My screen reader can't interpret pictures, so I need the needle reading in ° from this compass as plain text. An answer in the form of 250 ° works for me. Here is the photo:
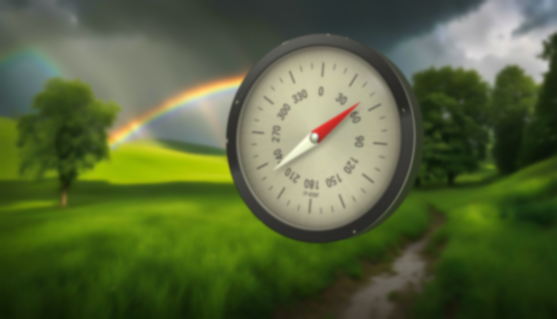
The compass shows 50 °
